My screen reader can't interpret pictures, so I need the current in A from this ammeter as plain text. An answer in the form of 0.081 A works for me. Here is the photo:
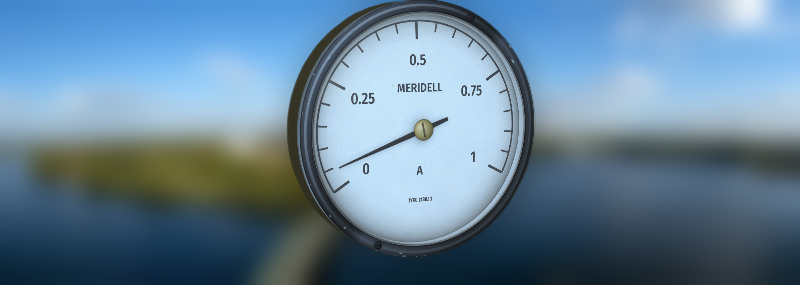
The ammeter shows 0.05 A
